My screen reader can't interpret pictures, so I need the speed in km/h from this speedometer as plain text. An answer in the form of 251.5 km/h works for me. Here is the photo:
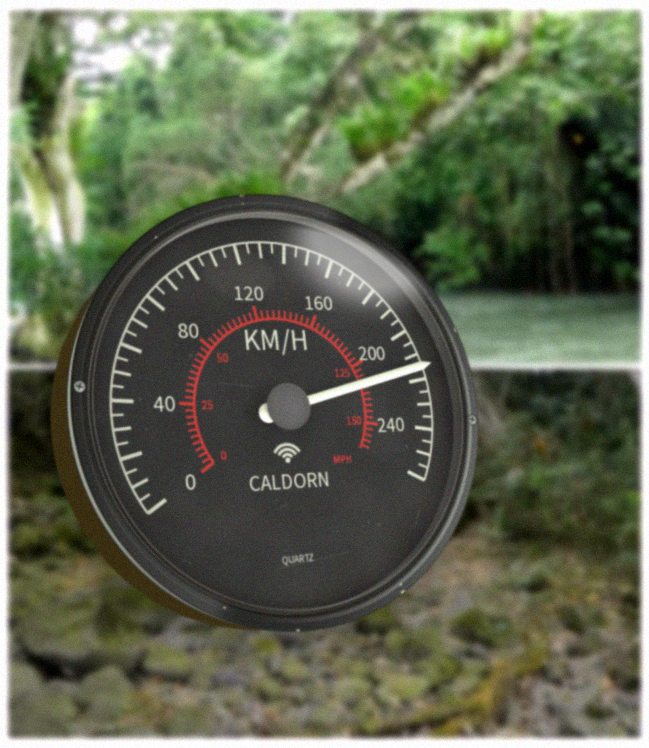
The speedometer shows 215 km/h
